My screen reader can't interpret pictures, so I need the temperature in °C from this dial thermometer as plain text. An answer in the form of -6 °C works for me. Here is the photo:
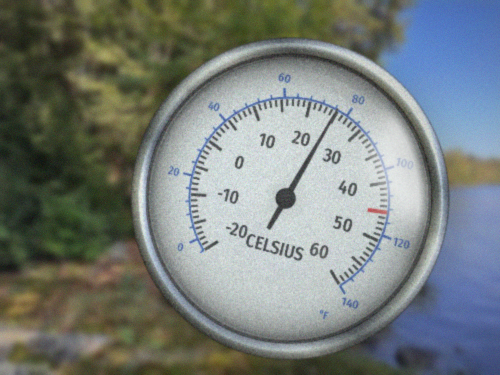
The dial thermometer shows 25 °C
